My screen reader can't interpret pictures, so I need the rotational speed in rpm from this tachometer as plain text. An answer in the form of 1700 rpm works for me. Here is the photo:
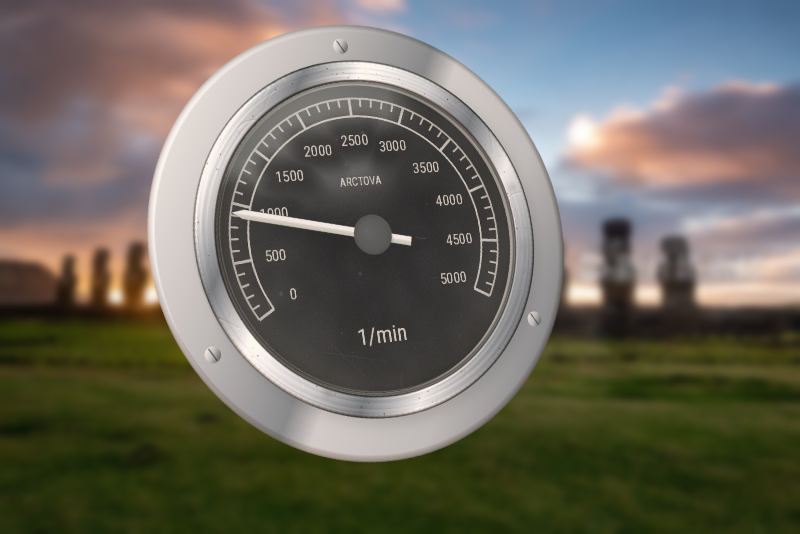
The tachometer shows 900 rpm
